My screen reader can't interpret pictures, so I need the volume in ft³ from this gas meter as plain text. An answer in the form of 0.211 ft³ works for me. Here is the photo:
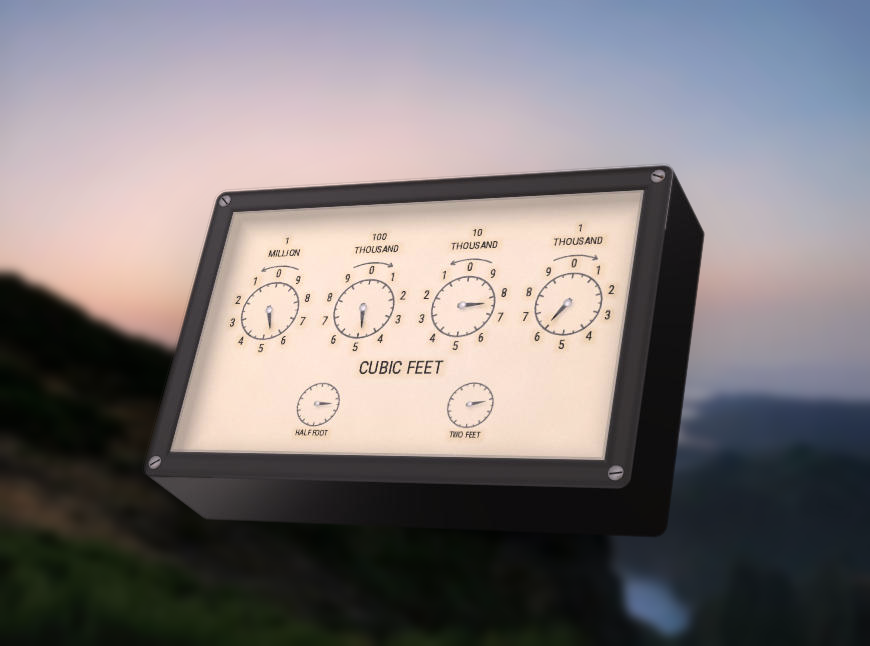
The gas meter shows 547600 ft³
